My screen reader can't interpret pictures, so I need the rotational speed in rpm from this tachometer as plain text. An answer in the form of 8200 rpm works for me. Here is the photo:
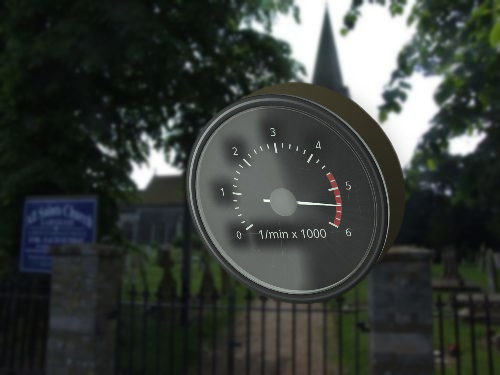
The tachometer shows 5400 rpm
